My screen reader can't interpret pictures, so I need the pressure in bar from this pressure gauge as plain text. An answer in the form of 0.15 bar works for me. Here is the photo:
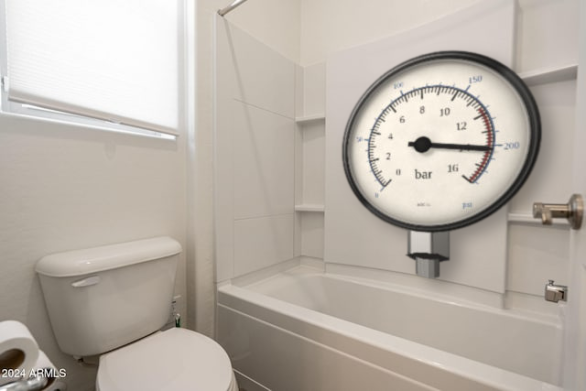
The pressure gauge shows 14 bar
